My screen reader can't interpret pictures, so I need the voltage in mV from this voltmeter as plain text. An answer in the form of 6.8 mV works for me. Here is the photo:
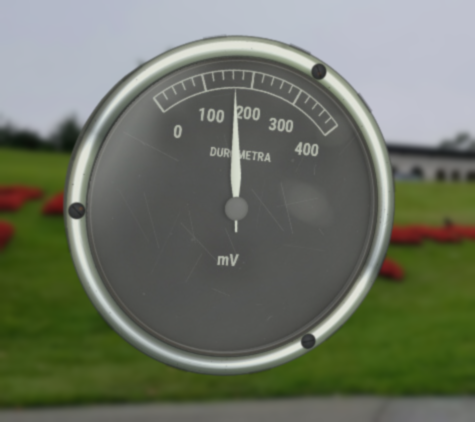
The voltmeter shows 160 mV
